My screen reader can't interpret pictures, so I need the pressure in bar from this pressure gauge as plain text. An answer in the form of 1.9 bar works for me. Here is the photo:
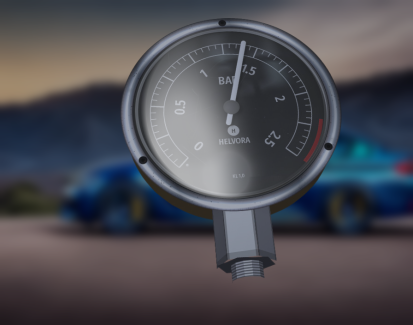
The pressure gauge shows 1.4 bar
